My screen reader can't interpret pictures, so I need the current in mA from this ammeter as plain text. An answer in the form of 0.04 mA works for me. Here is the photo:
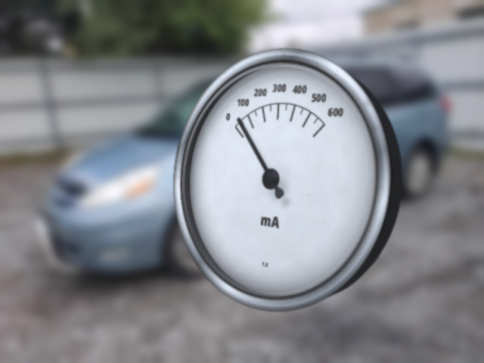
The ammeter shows 50 mA
